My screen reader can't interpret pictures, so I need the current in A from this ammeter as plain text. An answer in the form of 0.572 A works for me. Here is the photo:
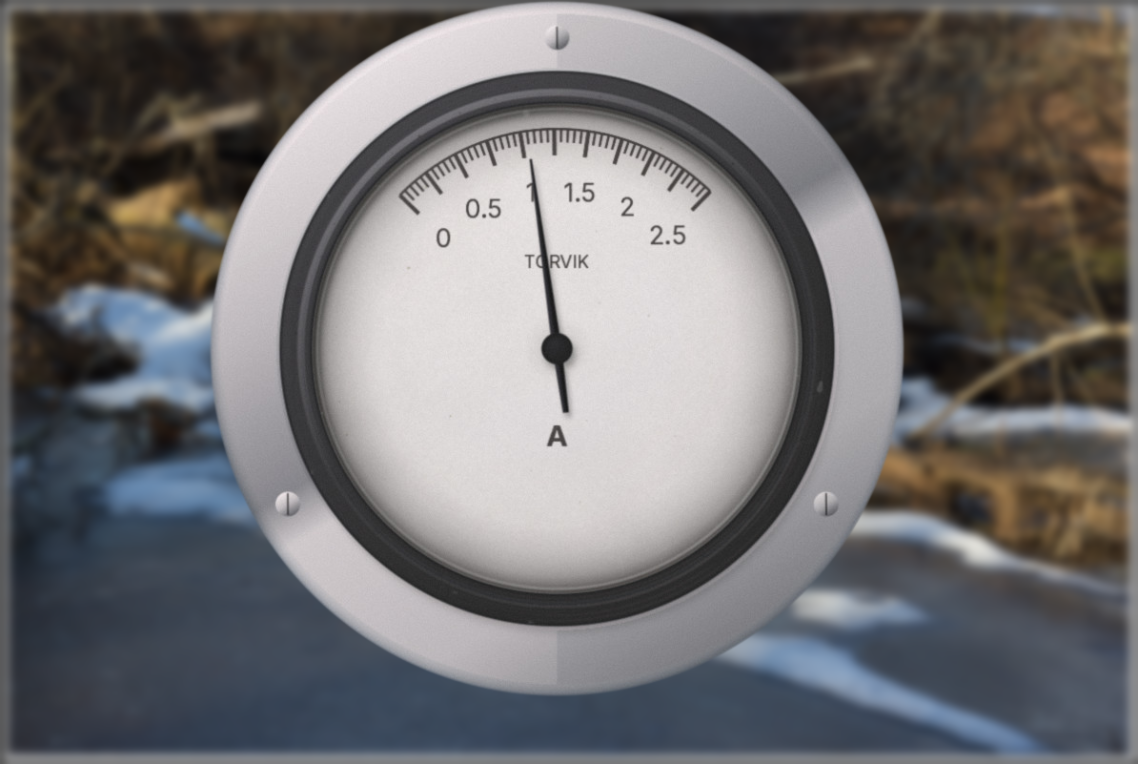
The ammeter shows 1.05 A
